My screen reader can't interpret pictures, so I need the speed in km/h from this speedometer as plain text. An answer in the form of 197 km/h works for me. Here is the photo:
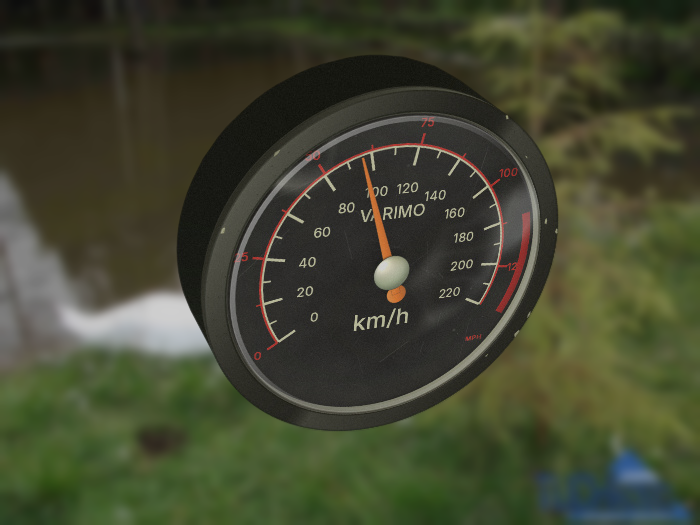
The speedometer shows 95 km/h
